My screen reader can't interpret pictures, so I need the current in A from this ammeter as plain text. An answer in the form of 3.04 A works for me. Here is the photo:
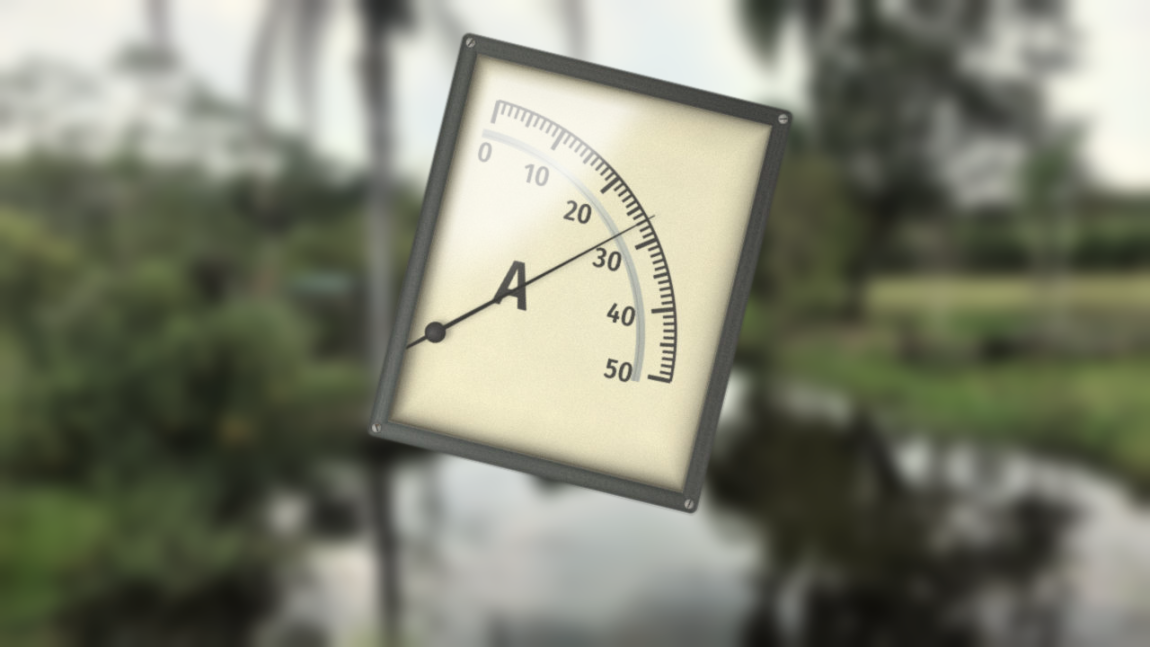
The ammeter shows 27 A
